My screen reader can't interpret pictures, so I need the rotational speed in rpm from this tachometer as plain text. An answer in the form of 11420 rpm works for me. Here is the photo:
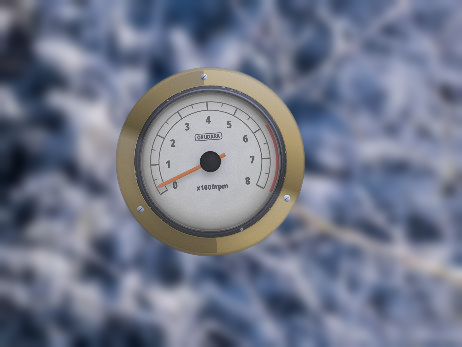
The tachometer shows 250 rpm
